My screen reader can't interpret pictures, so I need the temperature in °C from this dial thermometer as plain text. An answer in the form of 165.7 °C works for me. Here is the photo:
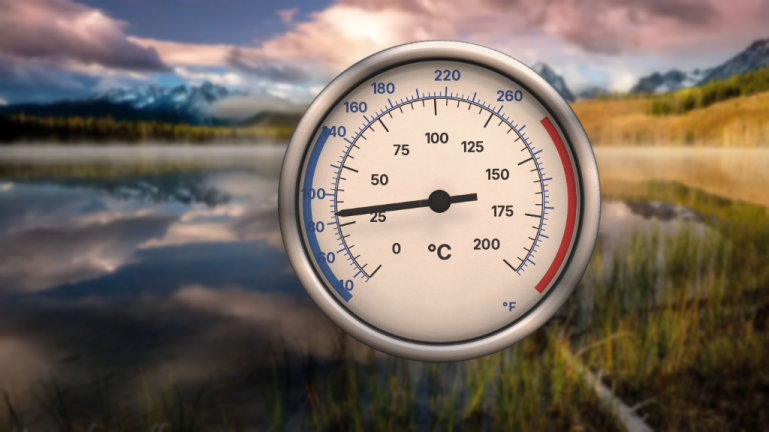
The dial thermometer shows 30 °C
